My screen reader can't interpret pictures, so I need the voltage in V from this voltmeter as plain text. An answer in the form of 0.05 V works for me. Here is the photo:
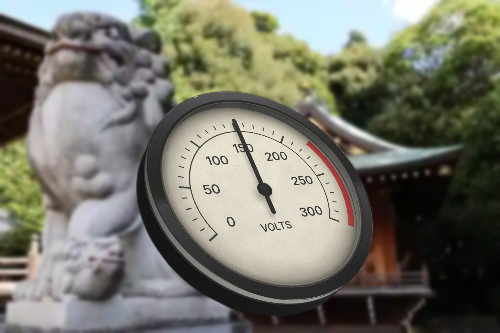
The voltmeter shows 150 V
